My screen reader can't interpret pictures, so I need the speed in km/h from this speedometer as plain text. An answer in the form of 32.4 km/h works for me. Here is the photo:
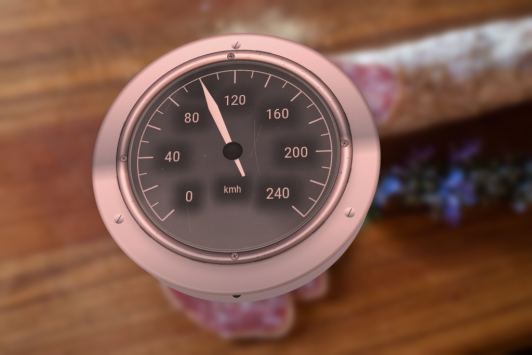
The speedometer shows 100 km/h
